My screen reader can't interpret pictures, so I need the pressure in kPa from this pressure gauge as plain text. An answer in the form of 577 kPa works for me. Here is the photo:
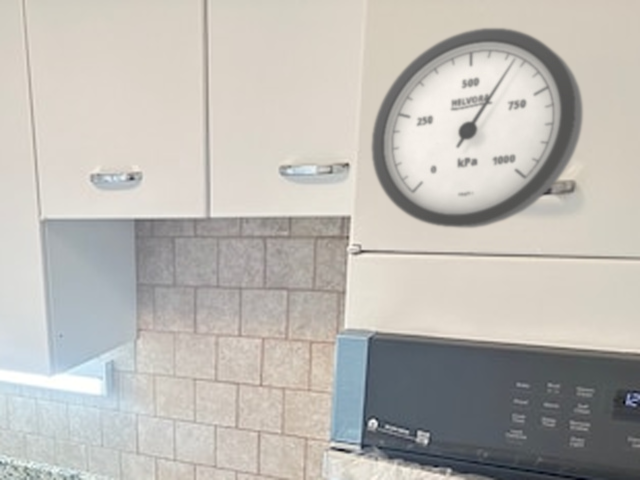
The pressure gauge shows 625 kPa
